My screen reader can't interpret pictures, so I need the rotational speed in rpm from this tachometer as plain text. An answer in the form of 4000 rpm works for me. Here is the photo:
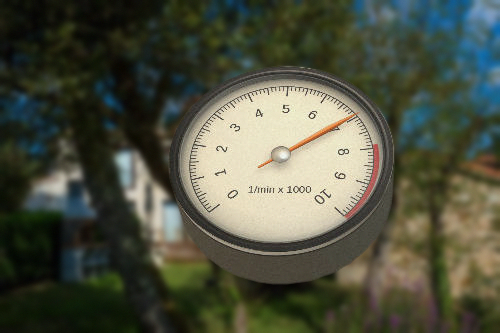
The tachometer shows 7000 rpm
